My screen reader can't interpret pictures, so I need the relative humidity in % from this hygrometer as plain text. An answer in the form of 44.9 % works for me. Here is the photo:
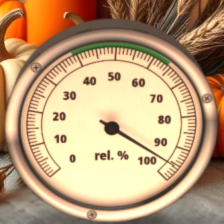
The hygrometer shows 95 %
